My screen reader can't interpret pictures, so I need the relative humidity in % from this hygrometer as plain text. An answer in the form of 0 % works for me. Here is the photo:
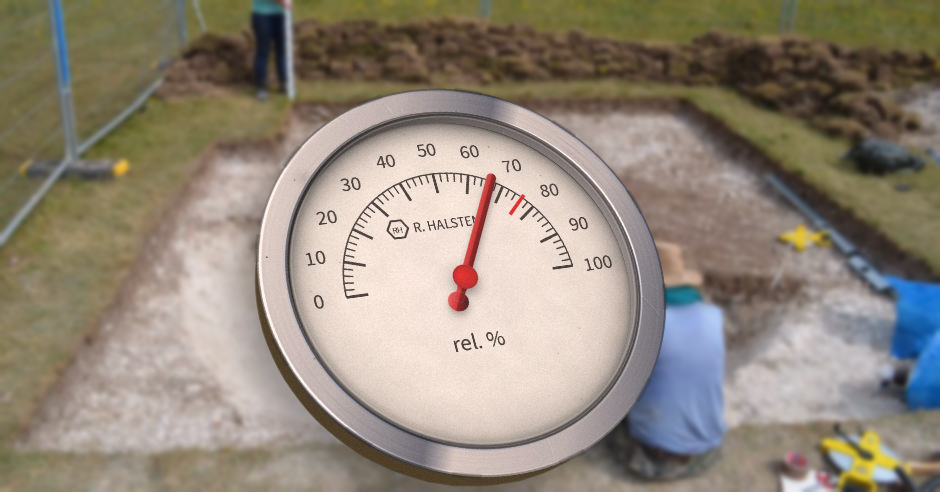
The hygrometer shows 66 %
